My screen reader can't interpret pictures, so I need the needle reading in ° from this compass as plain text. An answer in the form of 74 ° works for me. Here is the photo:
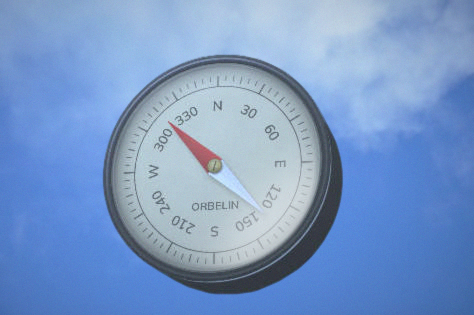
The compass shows 315 °
